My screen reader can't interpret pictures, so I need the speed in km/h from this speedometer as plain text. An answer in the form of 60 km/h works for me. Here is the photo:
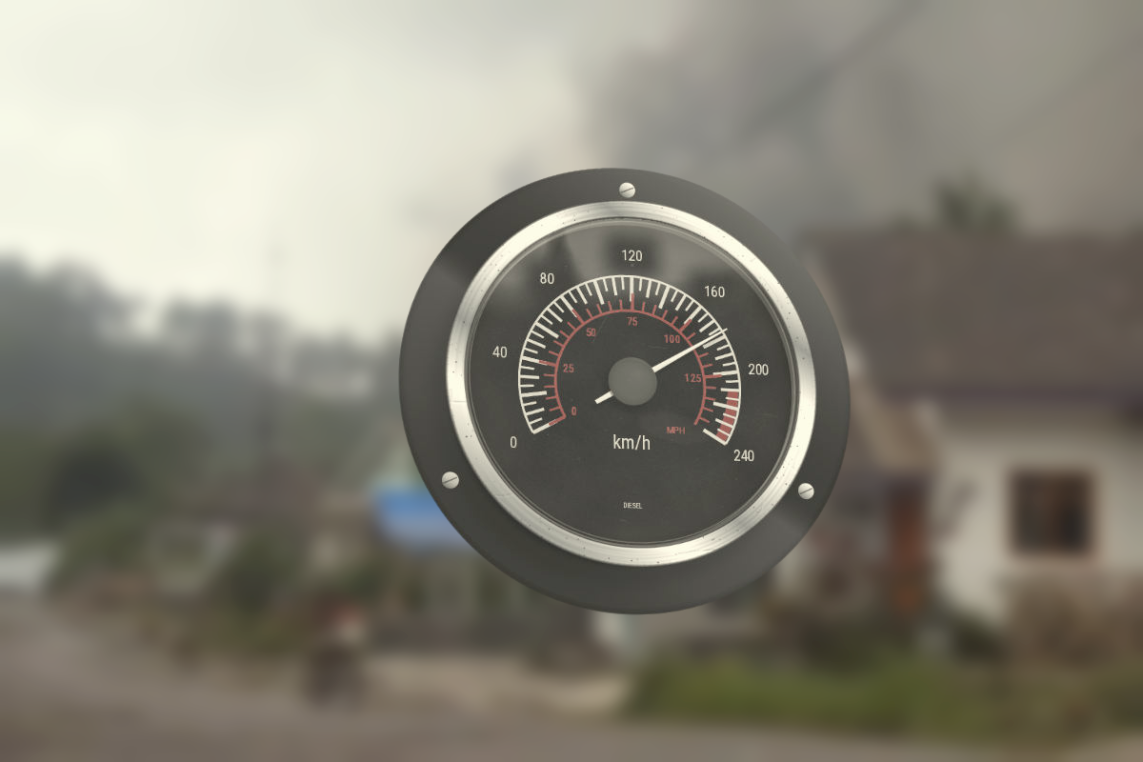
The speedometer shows 177.5 km/h
